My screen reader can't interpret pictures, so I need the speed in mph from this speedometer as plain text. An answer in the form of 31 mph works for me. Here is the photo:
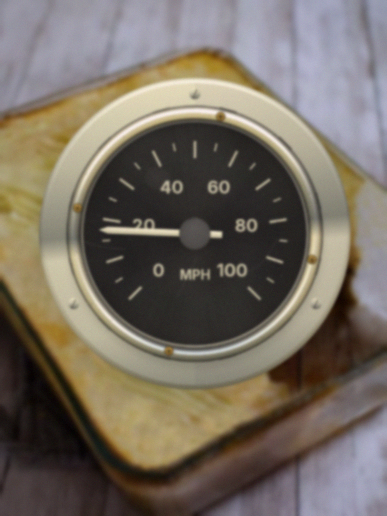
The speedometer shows 17.5 mph
